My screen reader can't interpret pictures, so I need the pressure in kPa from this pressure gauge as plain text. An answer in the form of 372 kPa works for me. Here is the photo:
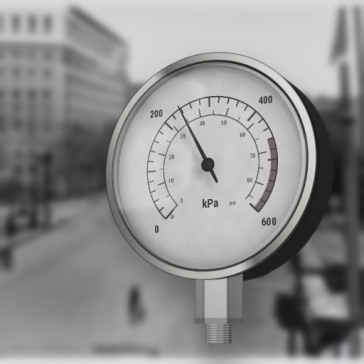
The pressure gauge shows 240 kPa
